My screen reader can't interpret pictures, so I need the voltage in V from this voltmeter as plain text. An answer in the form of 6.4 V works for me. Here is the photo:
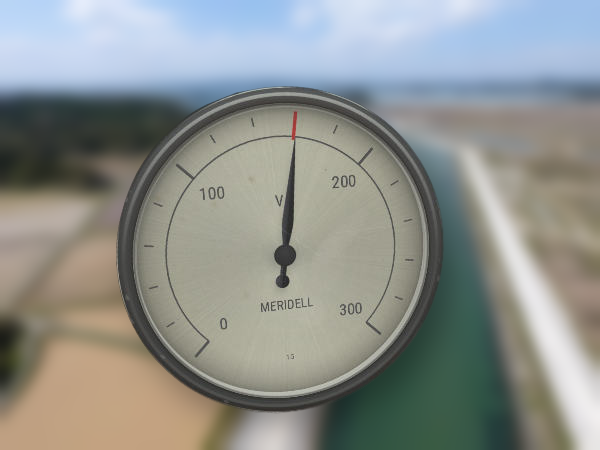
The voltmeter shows 160 V
